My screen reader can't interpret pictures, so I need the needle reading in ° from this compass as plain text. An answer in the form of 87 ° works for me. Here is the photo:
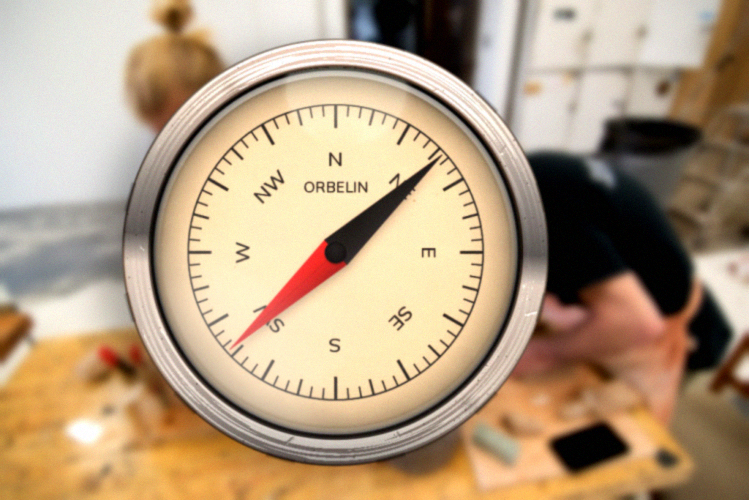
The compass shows 227.5 °
